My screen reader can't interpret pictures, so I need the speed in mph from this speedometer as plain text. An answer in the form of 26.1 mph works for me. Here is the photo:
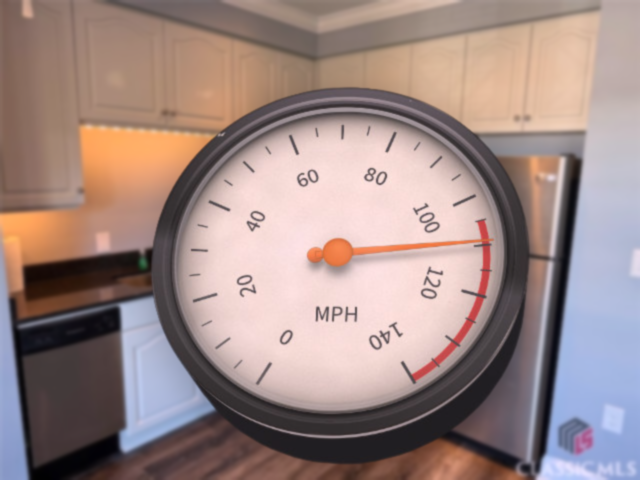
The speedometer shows 110 mph
